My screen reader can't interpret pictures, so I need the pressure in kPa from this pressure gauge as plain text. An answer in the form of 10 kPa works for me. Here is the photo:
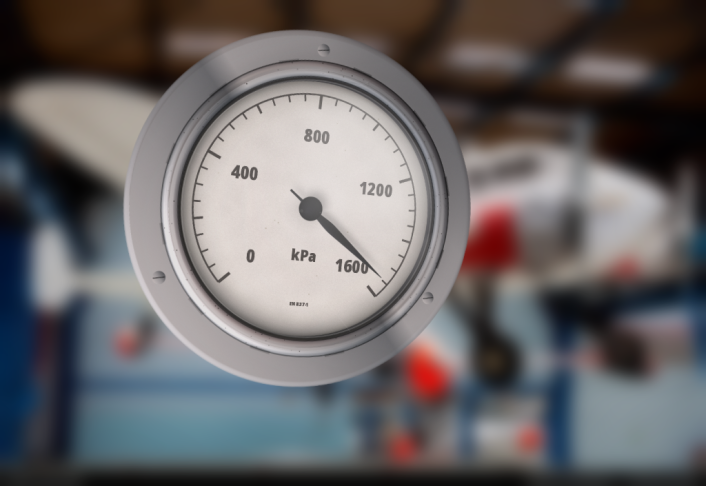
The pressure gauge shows 1550 kPa
